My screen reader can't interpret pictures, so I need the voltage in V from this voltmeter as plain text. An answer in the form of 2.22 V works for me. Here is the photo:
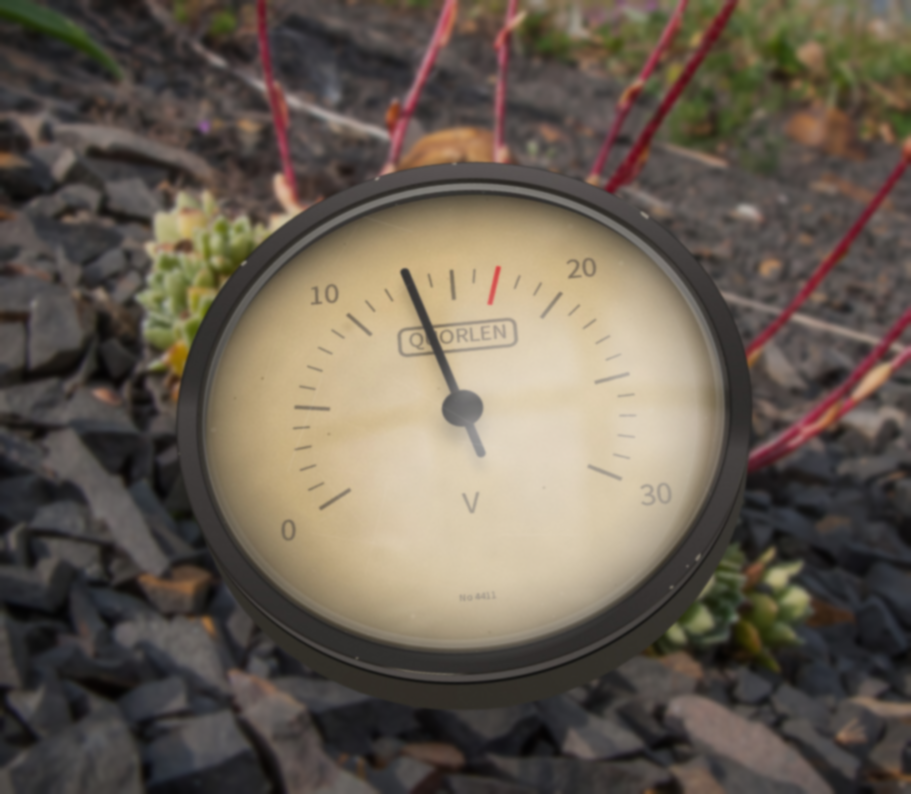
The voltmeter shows 13 V
